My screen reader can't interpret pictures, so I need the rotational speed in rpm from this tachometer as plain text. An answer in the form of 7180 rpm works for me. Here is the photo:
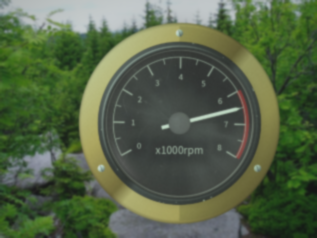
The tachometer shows 6500 rpm
